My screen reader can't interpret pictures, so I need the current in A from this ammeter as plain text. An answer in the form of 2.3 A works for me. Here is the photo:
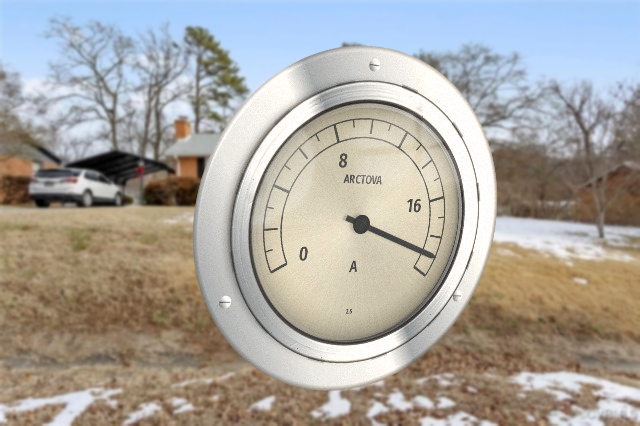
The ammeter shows 19 A
